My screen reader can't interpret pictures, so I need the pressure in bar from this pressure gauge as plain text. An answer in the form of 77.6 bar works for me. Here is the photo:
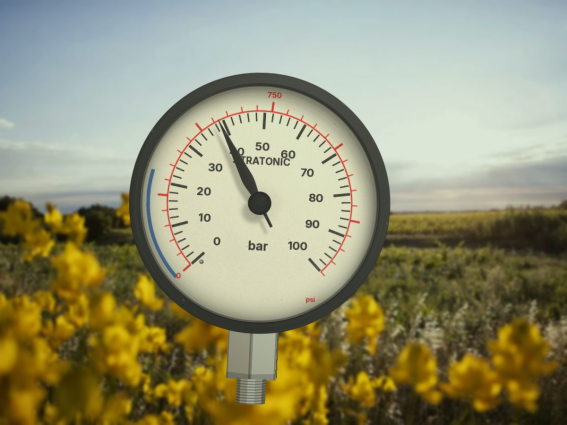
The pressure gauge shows 39 bar
